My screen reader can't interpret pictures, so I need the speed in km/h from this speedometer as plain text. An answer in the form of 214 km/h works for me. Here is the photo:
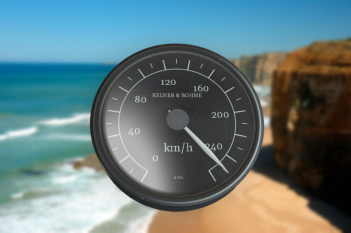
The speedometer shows 250 km/h
